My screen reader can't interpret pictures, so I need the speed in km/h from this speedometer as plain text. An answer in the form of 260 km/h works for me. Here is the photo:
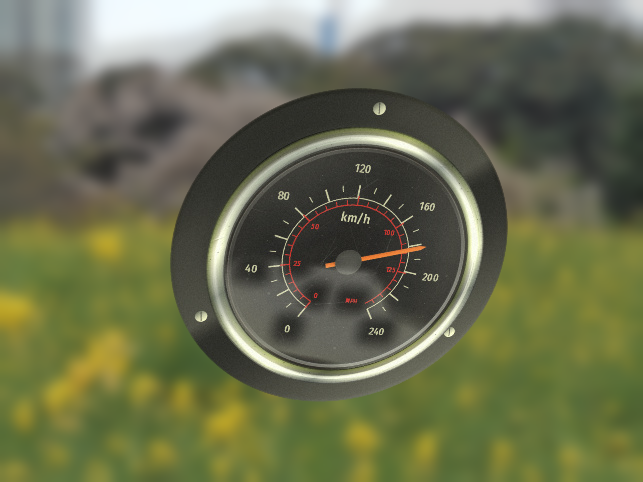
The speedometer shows 180 km/h
